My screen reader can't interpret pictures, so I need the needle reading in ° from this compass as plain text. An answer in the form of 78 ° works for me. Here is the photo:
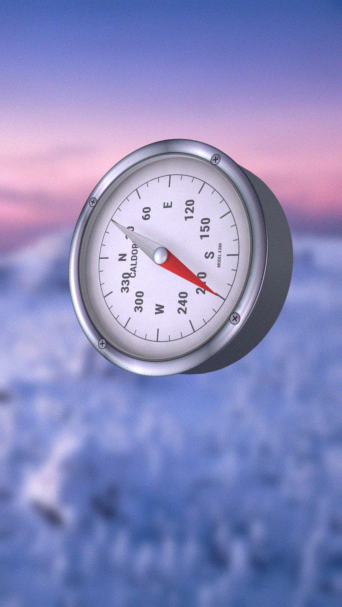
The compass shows 210 °
